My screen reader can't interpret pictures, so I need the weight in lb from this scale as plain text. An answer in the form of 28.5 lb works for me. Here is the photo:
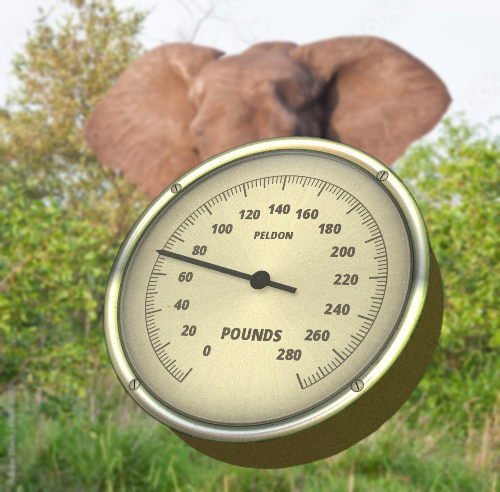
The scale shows 70 lb
